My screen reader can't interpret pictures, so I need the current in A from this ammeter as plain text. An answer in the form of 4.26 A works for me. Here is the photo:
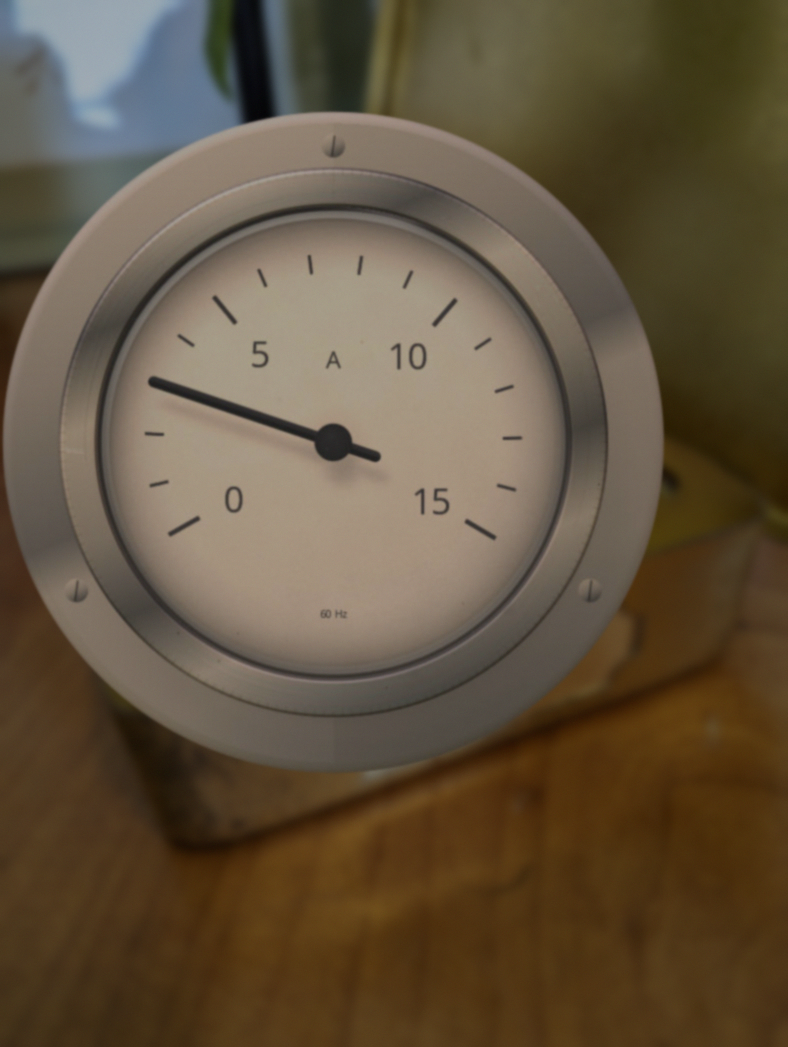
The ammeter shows 3 A
